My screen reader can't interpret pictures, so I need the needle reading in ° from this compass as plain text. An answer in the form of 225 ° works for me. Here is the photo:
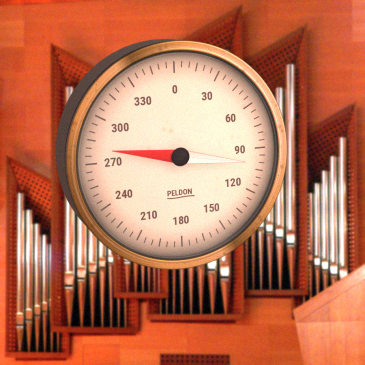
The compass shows 280 °
